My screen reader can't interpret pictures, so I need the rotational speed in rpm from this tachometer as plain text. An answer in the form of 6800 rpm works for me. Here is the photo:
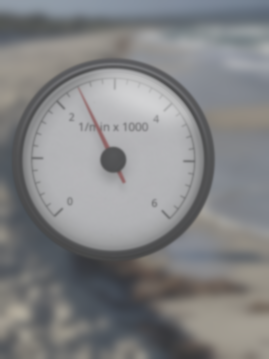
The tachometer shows 2400 rpm
